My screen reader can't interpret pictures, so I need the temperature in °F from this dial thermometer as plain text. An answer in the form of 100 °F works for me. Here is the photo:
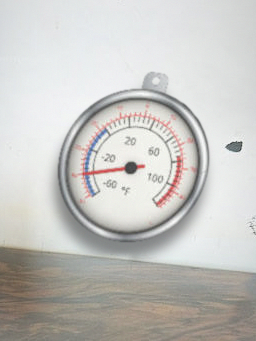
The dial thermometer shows -40 °F
